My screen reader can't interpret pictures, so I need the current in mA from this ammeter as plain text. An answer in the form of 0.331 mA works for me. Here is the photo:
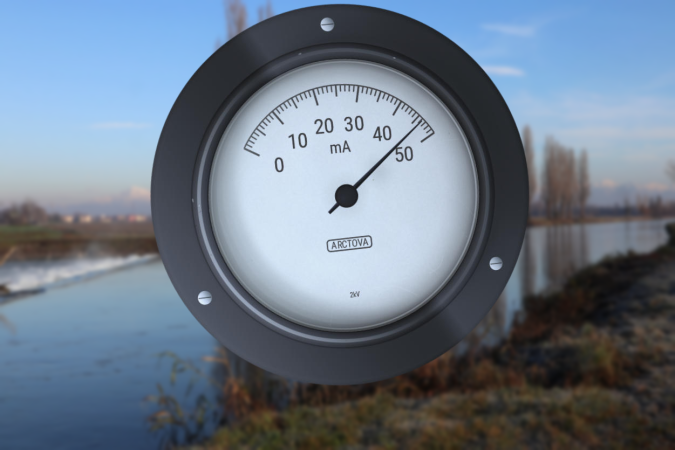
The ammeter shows 46 mA
